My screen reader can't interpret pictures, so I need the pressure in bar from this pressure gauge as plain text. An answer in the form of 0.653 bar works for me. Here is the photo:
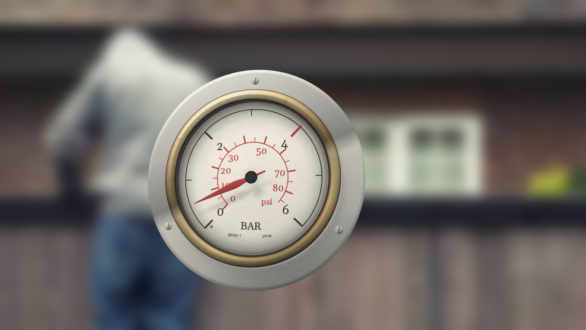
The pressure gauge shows 0.5 bar
